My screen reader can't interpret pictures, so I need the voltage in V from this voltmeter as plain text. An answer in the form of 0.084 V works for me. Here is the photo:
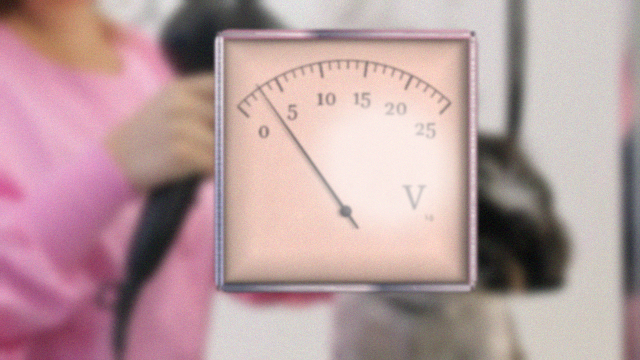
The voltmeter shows 3 V
